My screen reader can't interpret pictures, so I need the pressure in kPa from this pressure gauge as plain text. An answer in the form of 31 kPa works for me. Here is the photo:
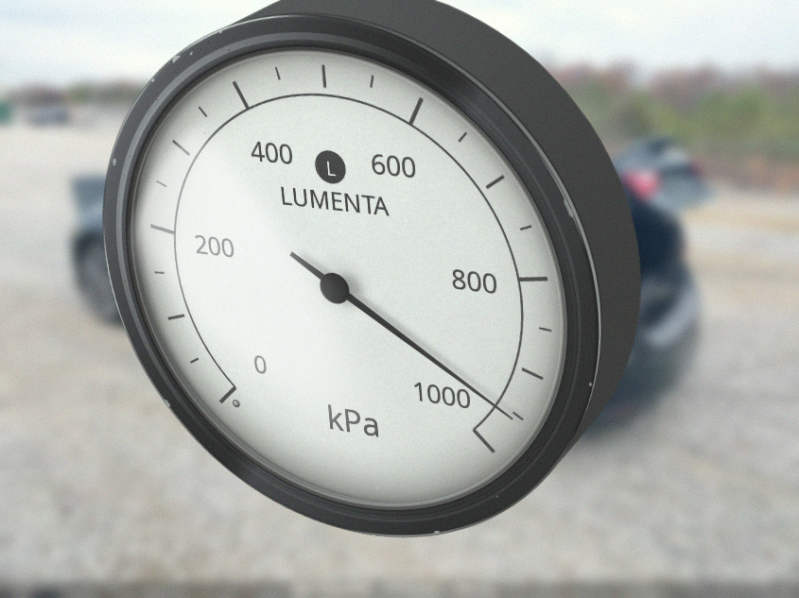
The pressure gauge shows 950 kPa
